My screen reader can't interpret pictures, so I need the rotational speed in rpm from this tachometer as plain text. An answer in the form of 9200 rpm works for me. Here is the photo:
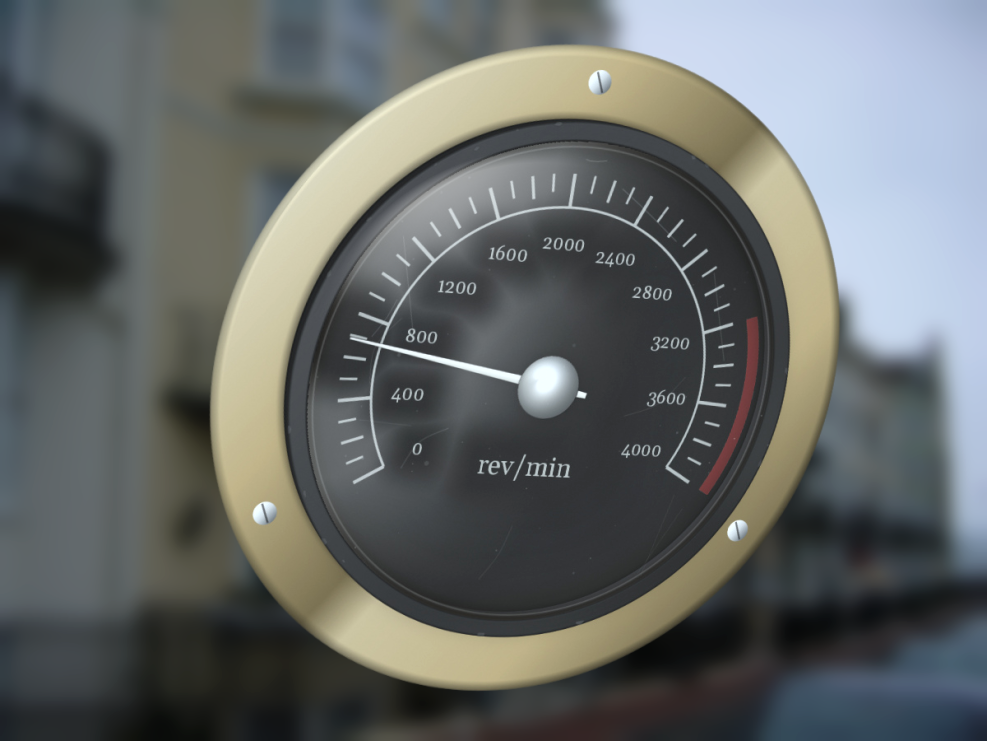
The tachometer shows 700 rpm
